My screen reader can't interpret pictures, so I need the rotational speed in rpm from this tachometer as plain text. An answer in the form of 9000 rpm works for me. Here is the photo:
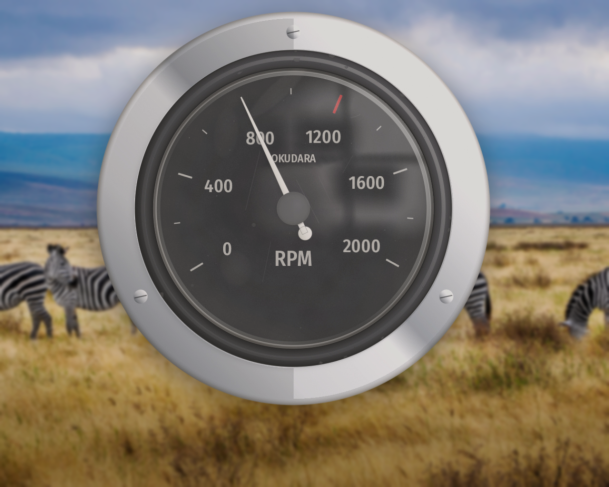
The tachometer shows 800 rpm
